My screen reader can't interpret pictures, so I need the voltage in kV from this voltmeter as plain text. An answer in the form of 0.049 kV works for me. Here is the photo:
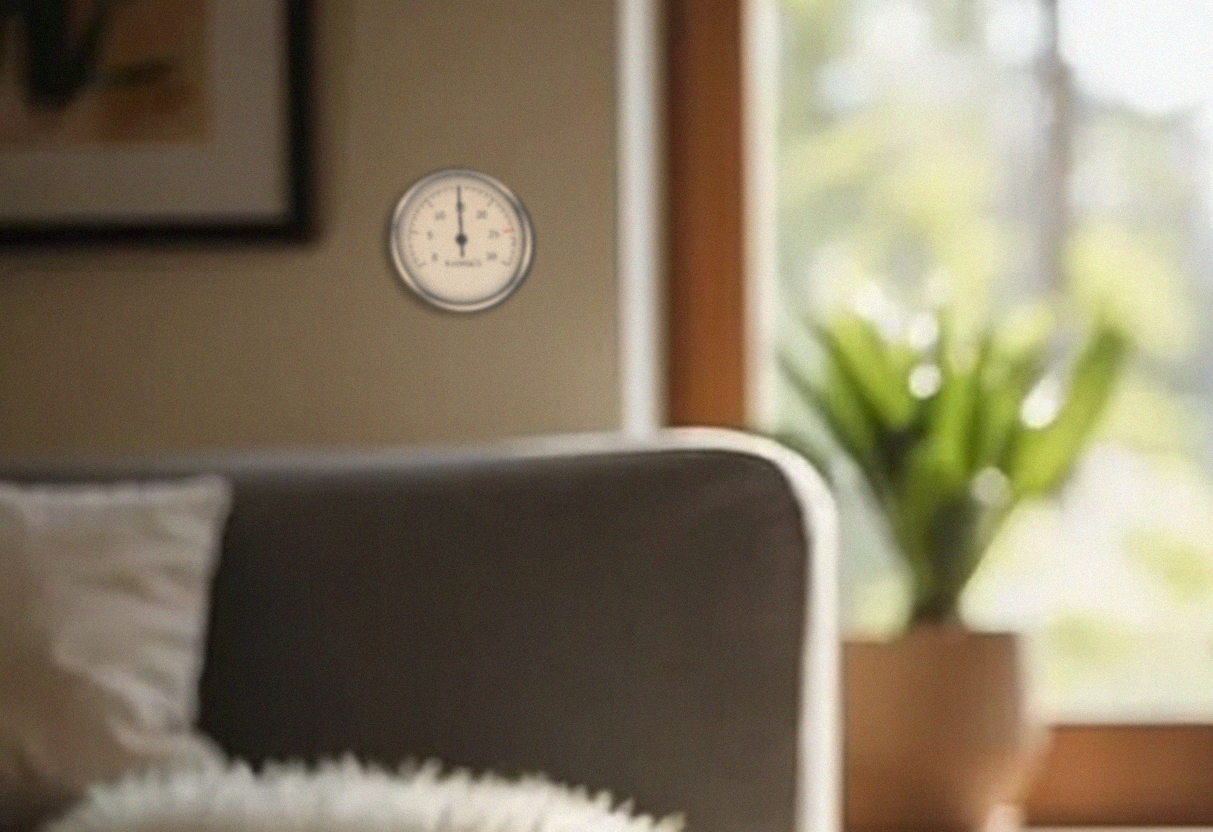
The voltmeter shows 15 kV
